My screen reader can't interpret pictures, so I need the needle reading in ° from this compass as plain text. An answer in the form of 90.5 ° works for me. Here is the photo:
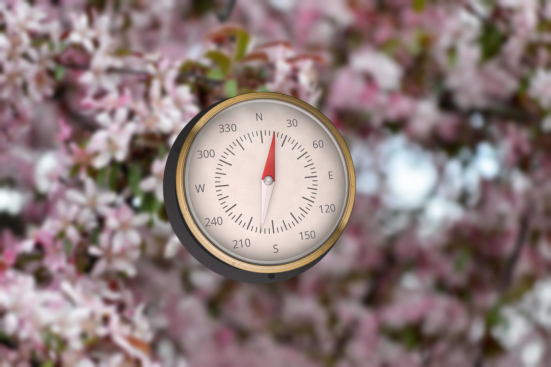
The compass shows 15 °
